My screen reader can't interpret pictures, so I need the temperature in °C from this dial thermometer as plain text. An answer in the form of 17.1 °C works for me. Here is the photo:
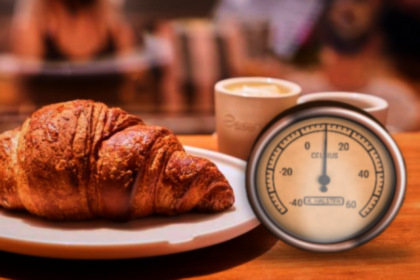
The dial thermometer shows 10 °C
